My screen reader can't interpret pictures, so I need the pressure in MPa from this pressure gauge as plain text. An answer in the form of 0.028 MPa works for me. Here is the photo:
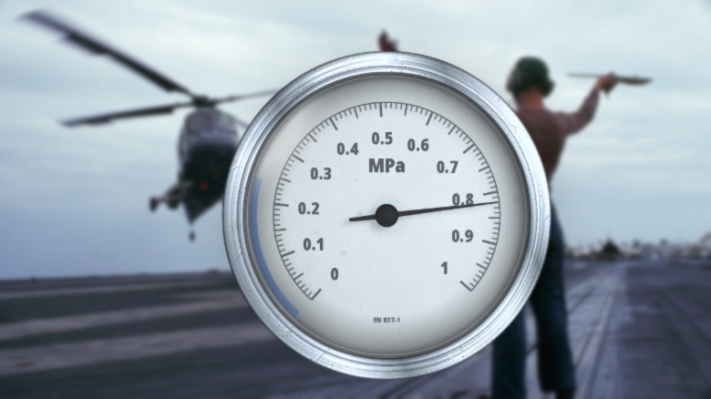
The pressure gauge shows 0.82 MPa
